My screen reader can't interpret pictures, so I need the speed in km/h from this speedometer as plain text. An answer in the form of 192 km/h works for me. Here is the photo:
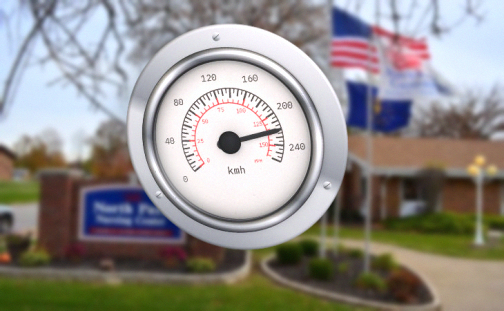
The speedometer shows 220 km/h
